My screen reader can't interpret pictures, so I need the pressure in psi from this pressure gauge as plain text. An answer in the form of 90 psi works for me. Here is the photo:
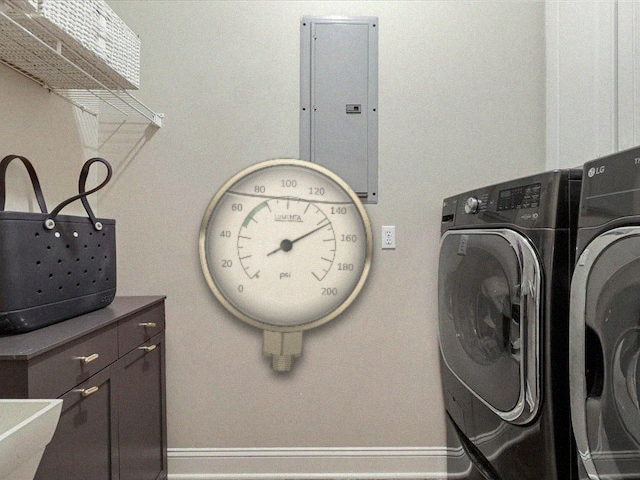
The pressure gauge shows 145 psi
